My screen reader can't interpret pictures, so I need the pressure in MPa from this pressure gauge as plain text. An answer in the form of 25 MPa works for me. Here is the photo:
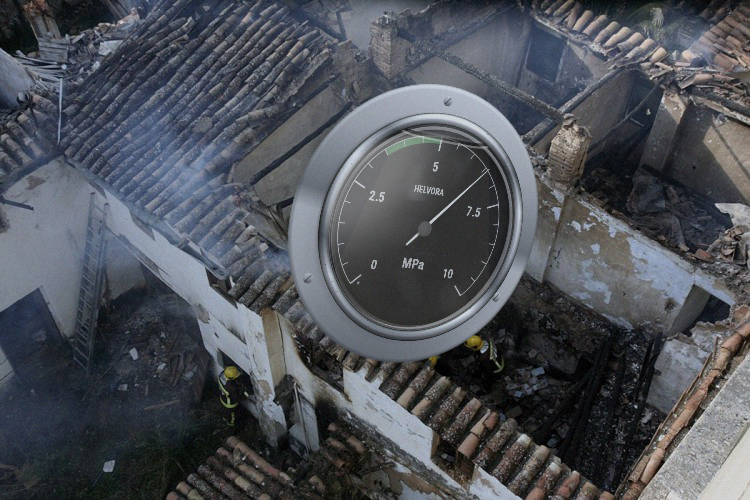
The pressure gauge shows 6.5 MPa
